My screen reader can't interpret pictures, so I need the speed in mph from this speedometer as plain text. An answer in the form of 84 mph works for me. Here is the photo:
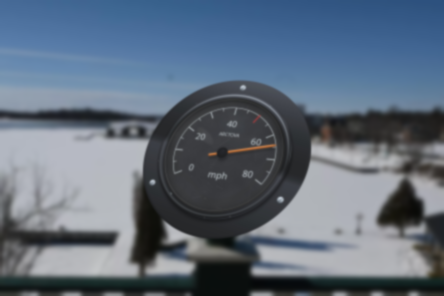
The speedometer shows 65 mph
